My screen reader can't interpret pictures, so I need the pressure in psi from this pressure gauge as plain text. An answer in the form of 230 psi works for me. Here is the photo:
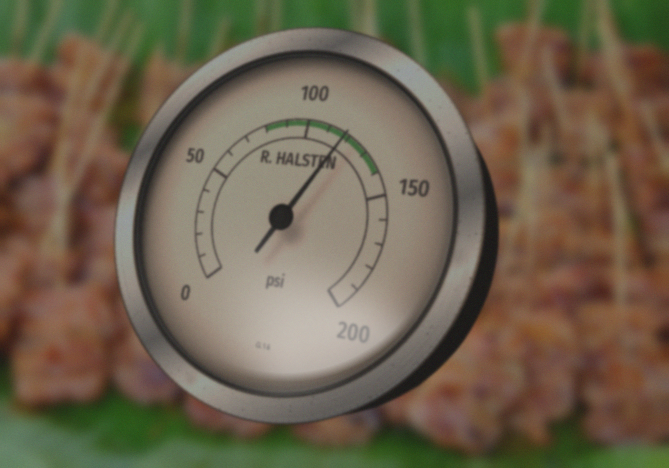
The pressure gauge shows 120 psi
